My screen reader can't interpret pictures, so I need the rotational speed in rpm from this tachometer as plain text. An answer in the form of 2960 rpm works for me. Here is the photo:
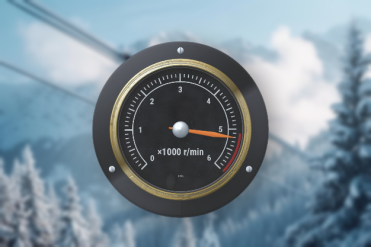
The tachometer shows 5200 rpm
